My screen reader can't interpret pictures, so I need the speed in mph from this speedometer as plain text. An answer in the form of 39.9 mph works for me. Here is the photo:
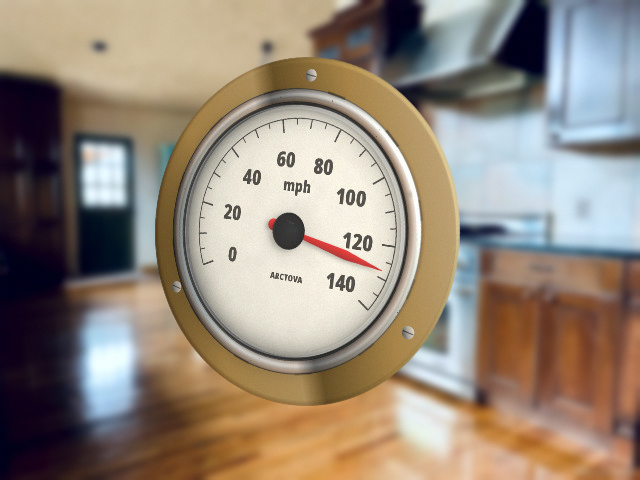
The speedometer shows 127.5 mph
